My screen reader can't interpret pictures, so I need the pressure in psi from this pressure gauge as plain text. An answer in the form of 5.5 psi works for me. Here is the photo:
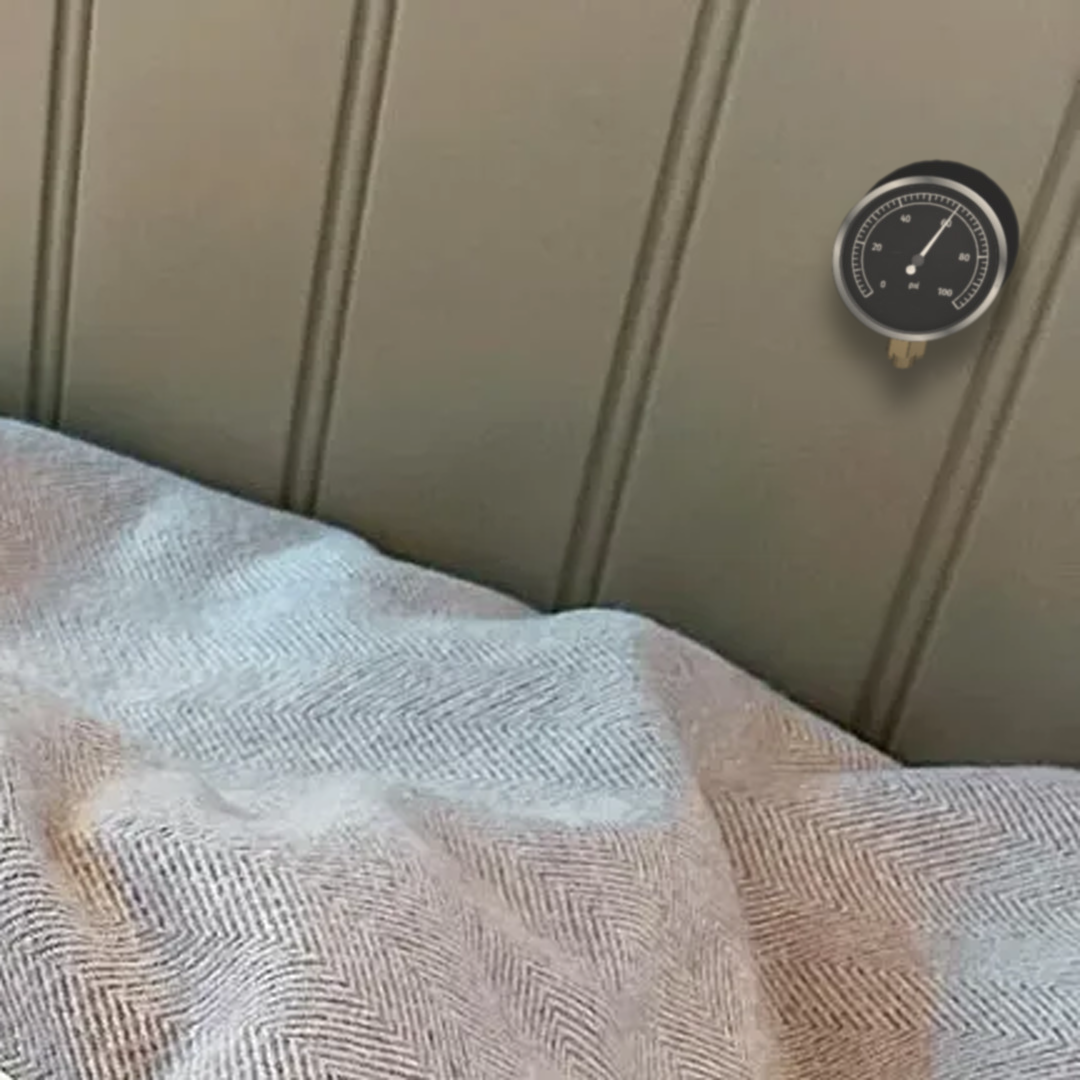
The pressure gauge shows 60 psi
